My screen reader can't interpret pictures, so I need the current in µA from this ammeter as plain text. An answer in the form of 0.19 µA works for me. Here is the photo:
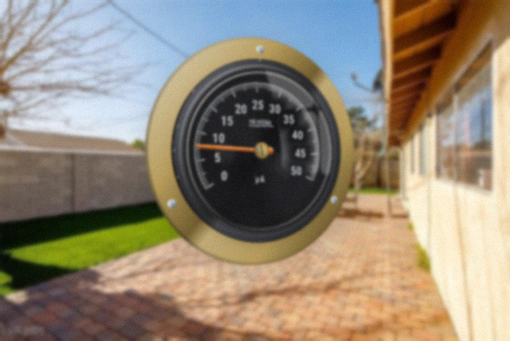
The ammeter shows 7.5 µA
